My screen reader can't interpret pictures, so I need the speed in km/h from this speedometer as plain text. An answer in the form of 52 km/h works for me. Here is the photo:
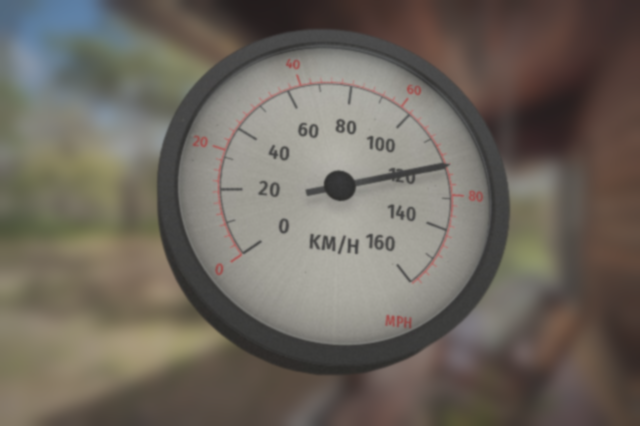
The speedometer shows 120 km/h
